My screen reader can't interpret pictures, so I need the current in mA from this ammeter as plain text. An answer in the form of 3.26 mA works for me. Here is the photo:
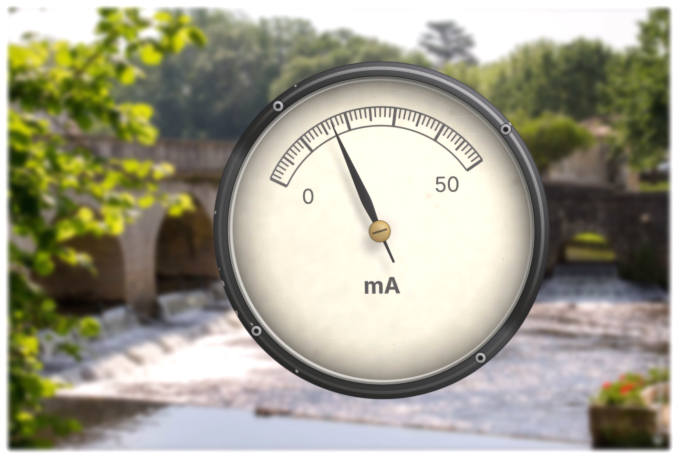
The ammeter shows 17 mA
